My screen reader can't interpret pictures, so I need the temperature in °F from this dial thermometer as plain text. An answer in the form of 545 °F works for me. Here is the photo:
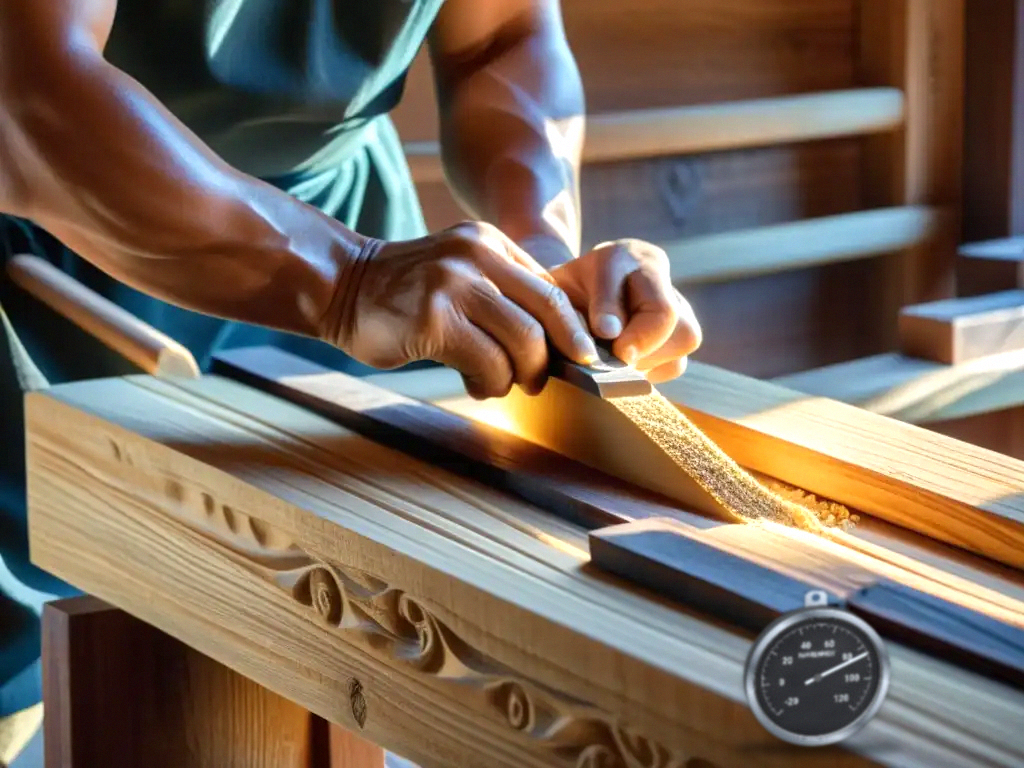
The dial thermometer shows 84 °F
